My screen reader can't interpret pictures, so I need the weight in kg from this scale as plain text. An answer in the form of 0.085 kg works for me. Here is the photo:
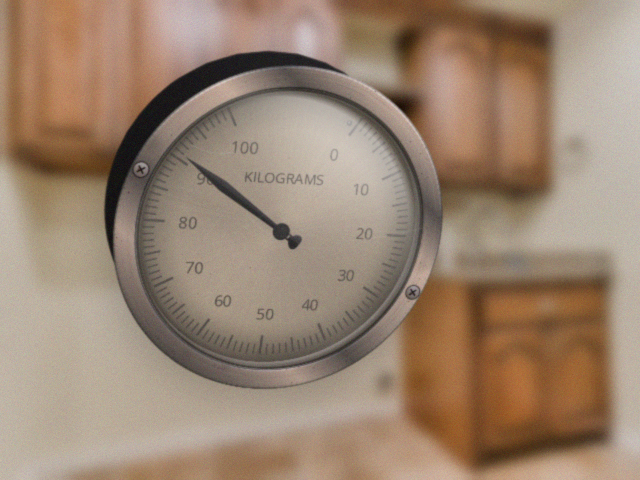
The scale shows 91 kg
